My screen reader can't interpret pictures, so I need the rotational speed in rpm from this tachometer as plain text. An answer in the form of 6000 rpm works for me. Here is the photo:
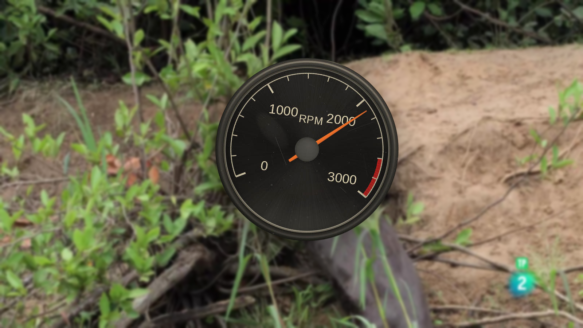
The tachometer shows 2100 rpm
